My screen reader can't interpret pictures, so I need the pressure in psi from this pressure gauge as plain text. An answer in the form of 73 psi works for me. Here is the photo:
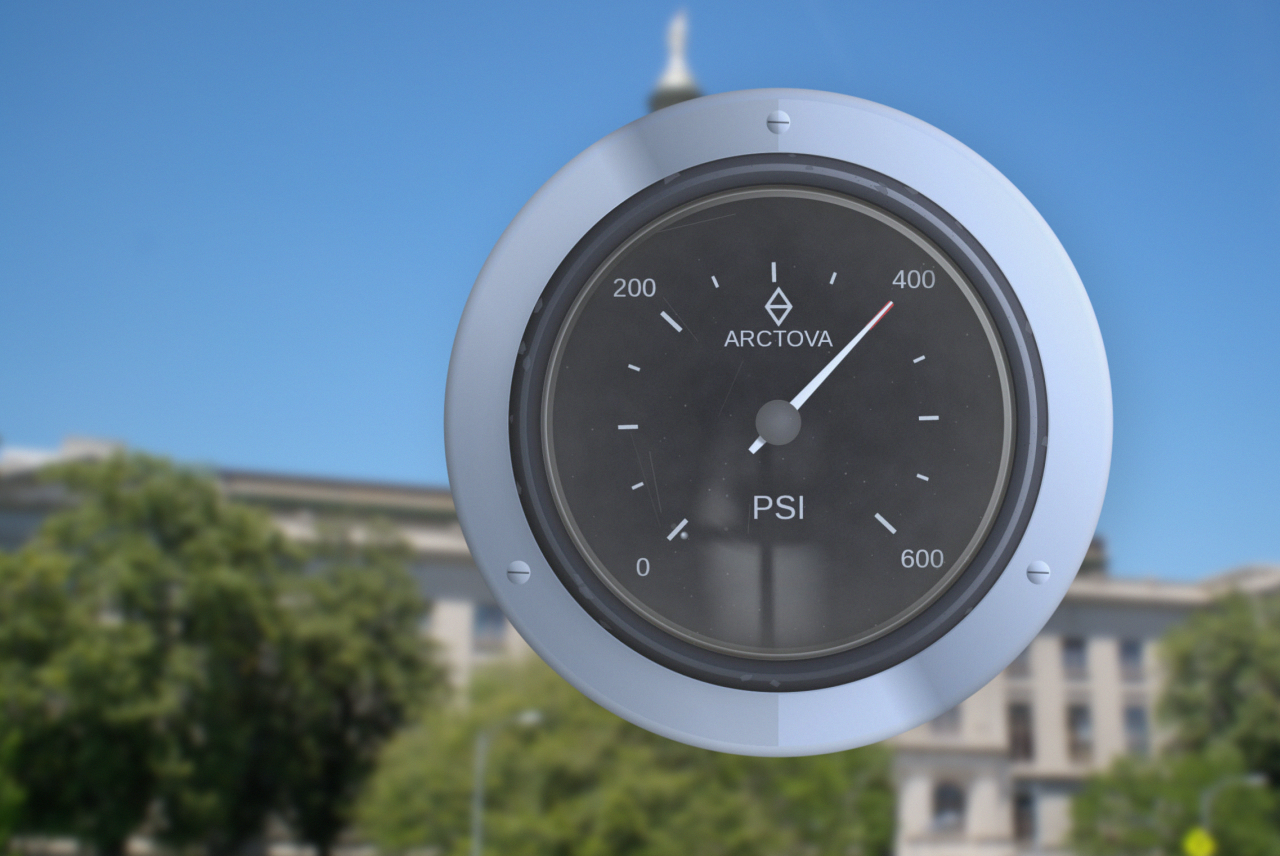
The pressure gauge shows 400 psi
